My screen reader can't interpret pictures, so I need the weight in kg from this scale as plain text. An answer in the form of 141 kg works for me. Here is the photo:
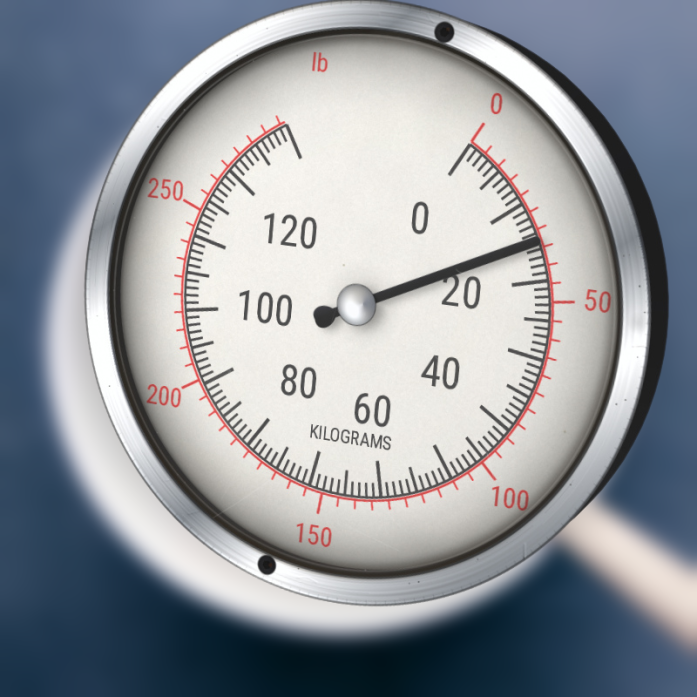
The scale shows 15 kg
